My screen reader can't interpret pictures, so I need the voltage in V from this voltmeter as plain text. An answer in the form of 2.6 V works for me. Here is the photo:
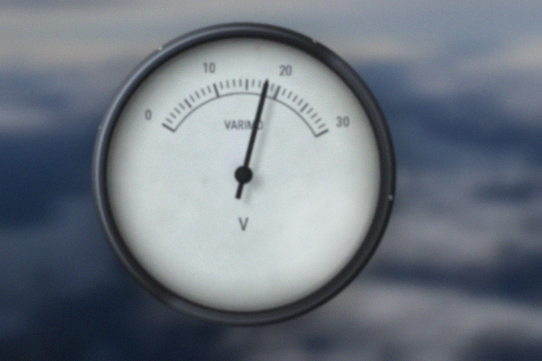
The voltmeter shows 18 V
